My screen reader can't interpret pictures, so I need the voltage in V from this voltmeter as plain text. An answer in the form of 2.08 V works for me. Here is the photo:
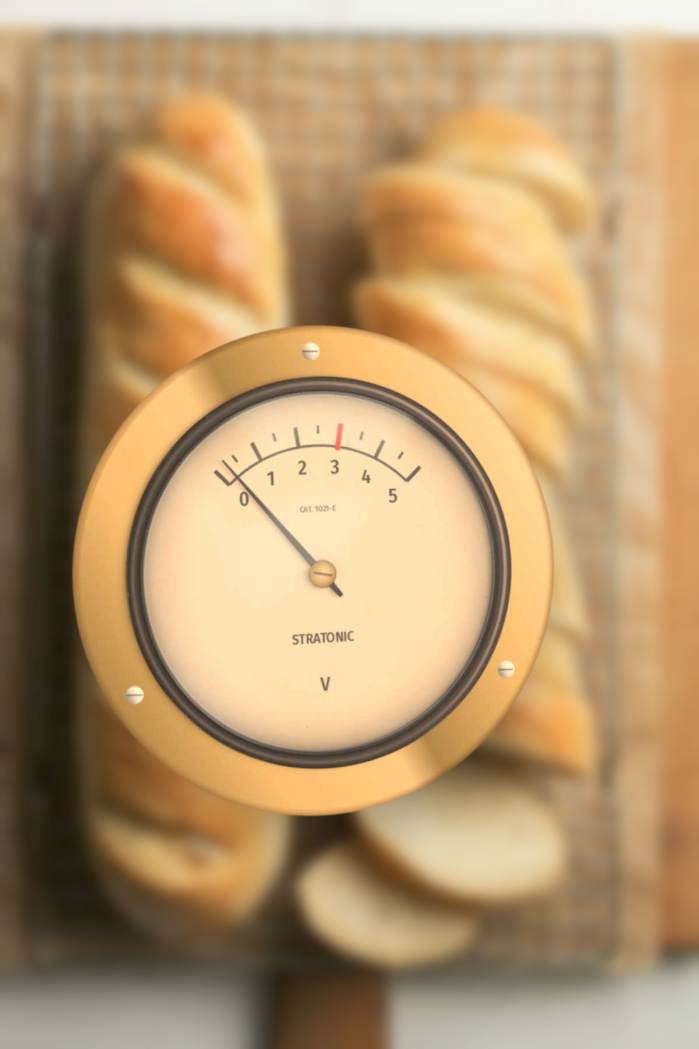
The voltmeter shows 0.25 V
